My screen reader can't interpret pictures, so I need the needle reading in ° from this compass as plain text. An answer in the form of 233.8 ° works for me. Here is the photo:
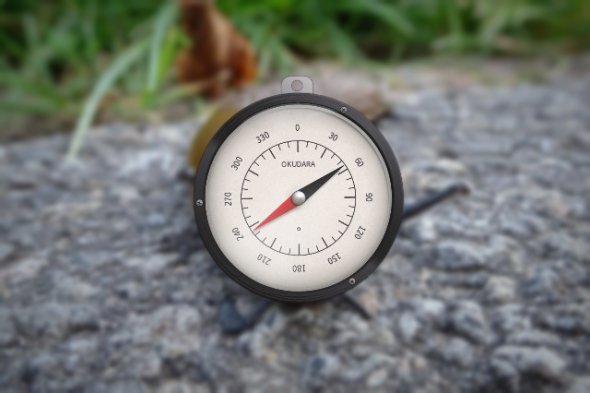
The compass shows 235 °
